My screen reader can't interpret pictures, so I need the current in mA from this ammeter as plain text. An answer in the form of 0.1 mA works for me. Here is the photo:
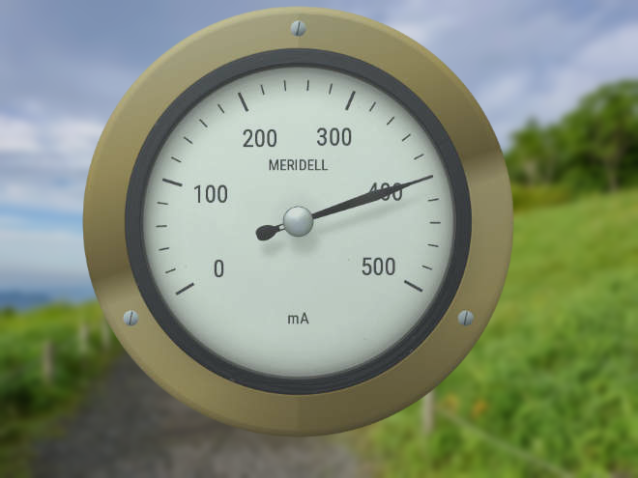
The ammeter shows 400 mA
